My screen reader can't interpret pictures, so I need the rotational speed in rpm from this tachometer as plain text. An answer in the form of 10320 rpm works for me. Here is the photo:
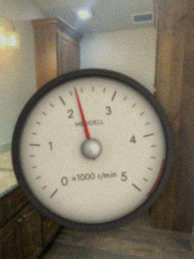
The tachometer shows 2300 rpm
